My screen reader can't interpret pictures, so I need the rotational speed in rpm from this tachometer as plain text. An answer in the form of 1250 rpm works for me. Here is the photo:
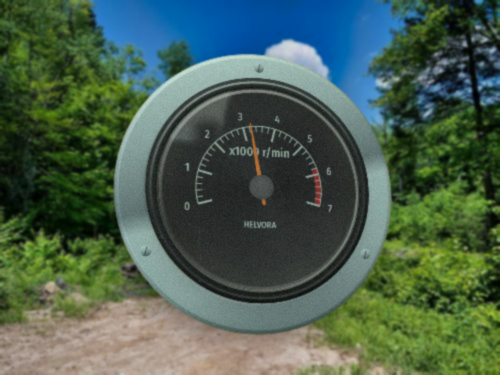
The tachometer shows 3200 rpm
